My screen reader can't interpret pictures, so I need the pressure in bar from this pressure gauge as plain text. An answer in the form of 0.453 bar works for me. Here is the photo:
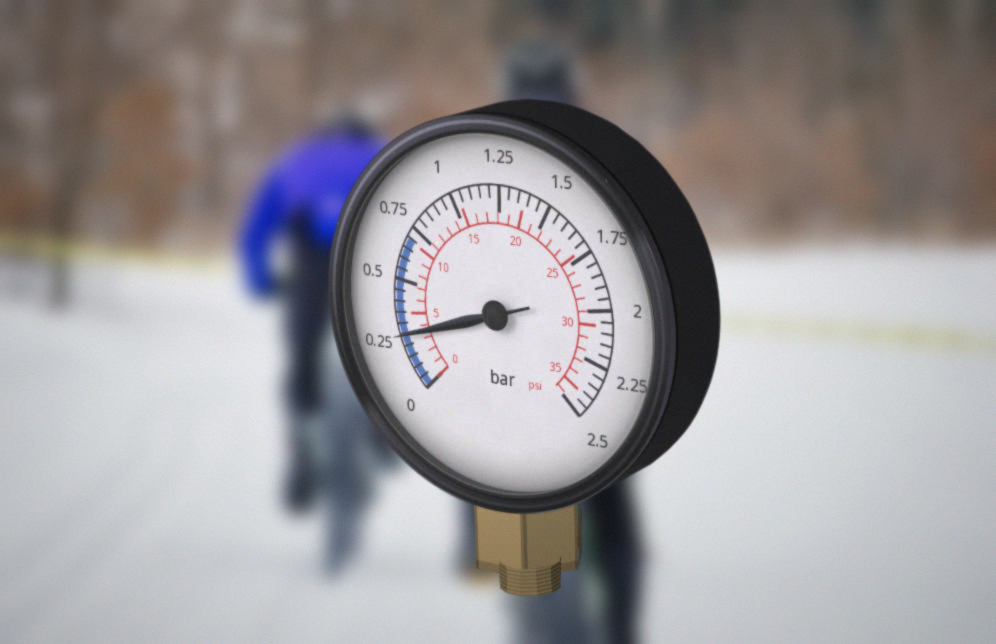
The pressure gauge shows 0.25 bar
